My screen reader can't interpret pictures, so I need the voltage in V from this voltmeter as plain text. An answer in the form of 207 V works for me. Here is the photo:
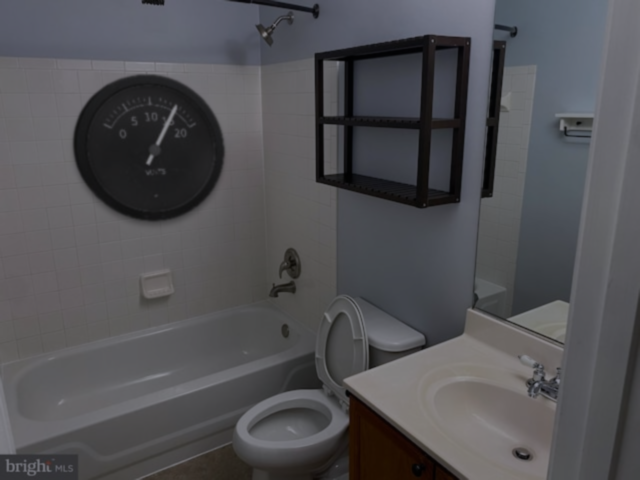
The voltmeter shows 15 V
